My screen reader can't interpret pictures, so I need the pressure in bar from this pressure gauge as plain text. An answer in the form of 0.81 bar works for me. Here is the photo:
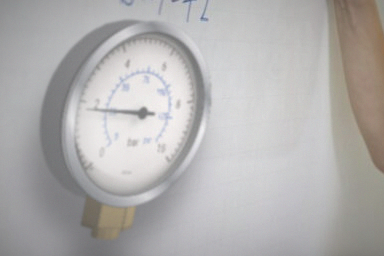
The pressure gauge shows 1.8 bar
